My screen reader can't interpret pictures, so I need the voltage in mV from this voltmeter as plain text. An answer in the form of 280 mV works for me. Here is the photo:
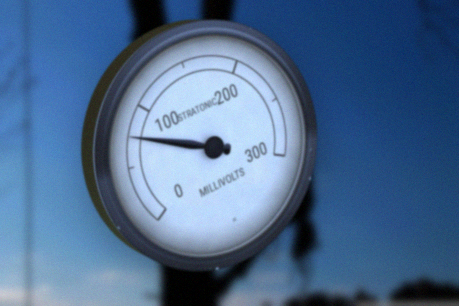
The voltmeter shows 75 mV
